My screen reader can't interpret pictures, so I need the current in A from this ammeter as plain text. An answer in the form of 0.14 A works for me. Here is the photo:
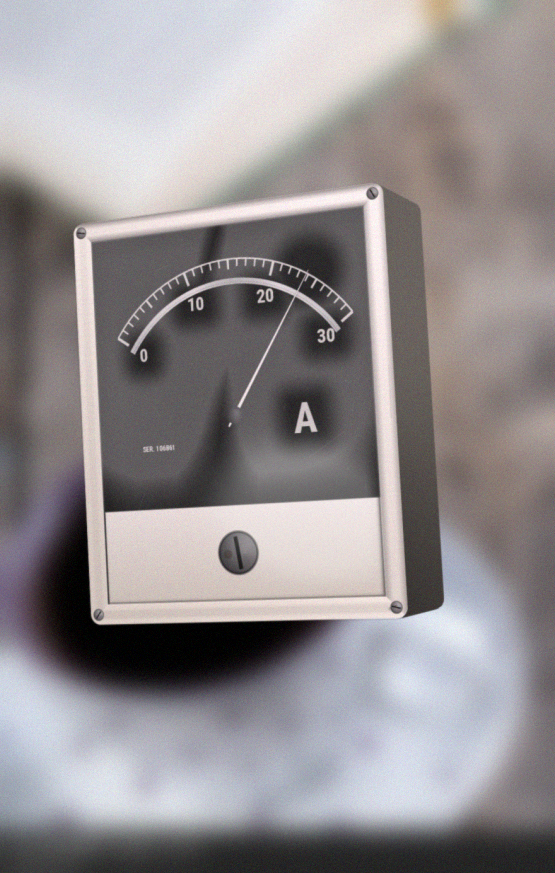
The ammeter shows 24 A
